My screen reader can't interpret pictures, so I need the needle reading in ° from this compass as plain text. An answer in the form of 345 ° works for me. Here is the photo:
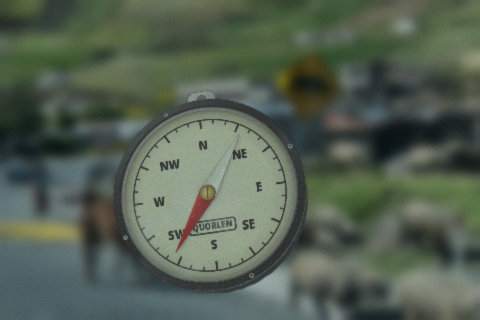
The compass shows 215 °
